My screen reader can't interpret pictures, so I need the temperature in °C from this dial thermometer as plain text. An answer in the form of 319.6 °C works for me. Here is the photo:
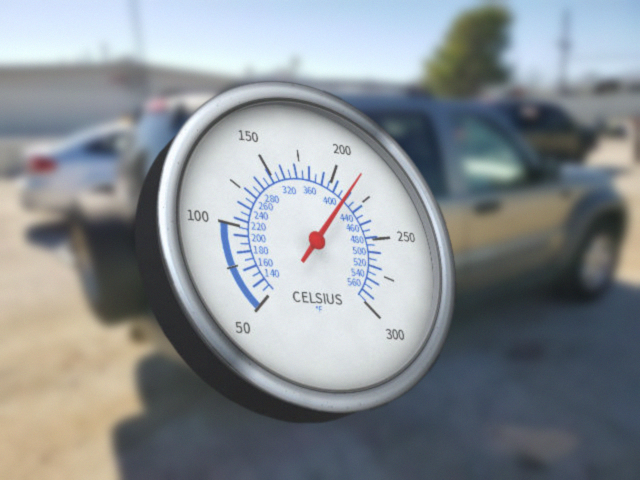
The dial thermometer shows 212.5 °C
